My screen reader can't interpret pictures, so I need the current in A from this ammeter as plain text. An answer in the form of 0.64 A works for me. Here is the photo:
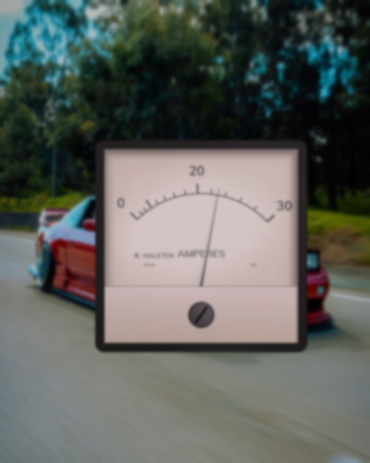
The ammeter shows 23 A
